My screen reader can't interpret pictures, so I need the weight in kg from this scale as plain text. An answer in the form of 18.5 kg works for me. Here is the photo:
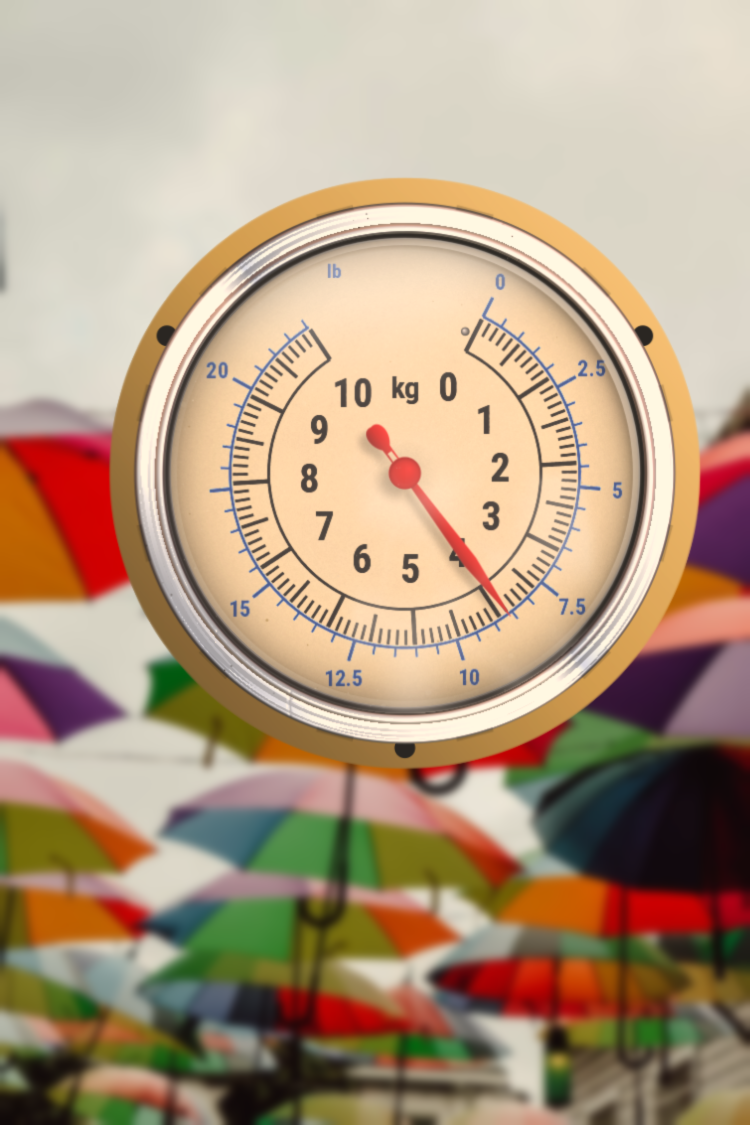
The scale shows 3.9 kg
